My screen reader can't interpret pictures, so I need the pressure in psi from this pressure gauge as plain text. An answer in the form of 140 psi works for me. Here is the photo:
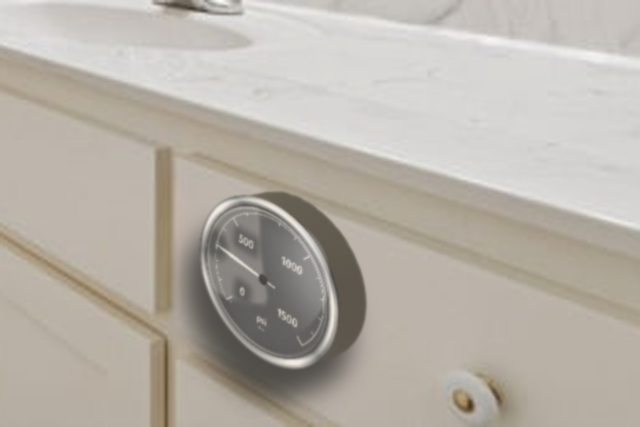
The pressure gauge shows 300 psi
